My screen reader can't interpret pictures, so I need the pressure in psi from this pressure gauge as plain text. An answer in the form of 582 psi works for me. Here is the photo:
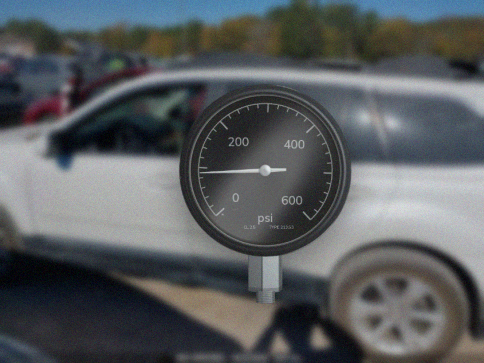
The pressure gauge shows 90 psi
